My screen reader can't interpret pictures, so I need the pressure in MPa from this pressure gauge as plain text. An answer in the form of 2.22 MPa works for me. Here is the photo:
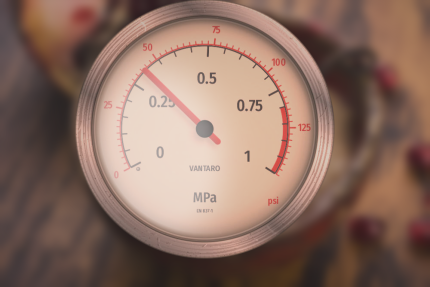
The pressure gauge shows 0.3 MPa
